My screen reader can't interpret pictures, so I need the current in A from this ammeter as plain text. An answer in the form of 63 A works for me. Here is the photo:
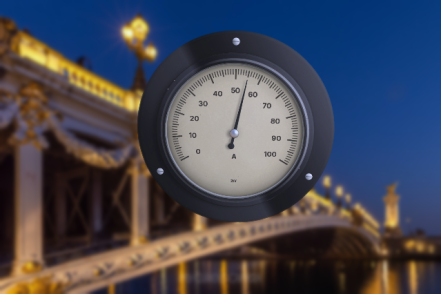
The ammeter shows 55 A
